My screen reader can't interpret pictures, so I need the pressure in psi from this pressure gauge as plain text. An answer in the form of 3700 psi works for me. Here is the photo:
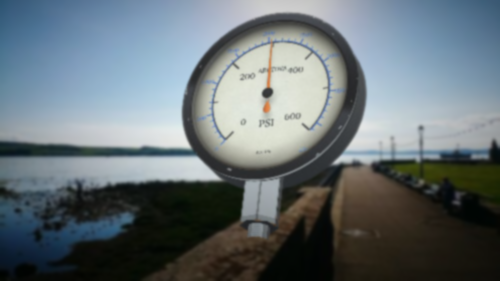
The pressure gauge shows 300 psi
